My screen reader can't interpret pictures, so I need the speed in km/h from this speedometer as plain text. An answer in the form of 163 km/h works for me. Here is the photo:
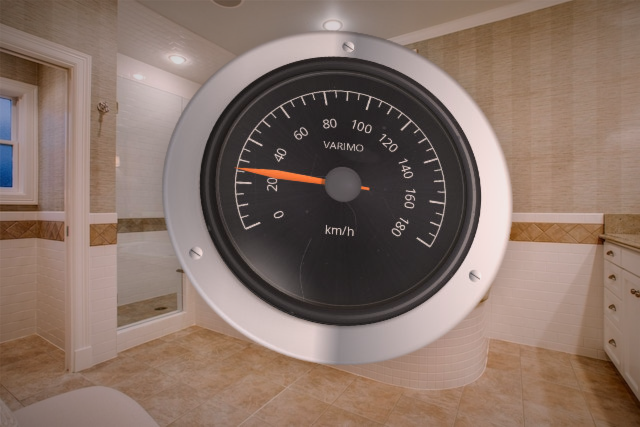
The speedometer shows 25 km/h
